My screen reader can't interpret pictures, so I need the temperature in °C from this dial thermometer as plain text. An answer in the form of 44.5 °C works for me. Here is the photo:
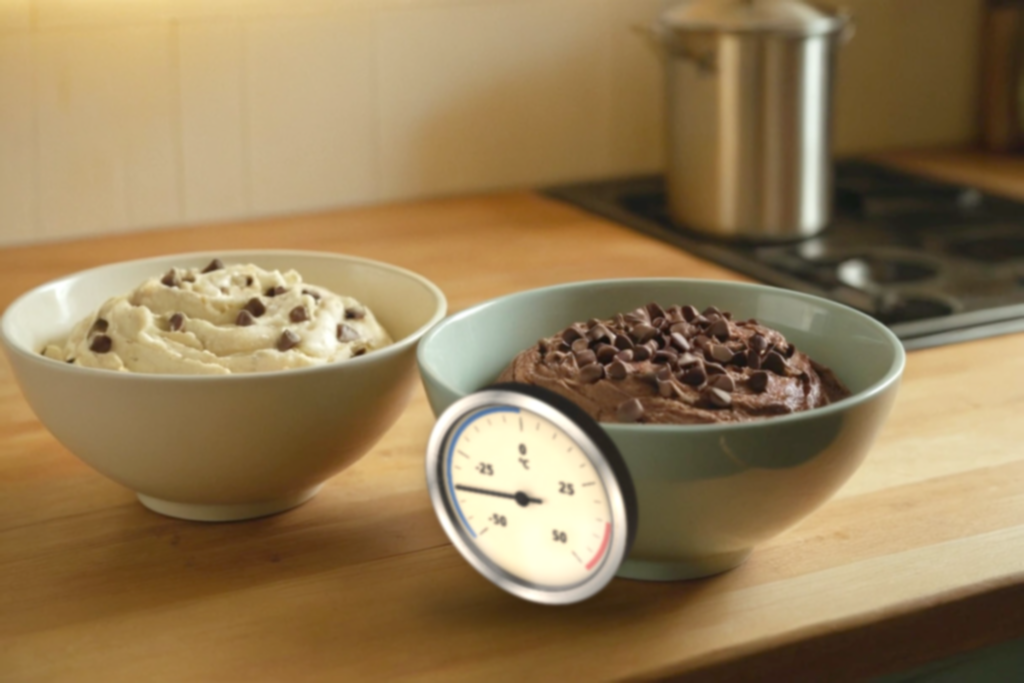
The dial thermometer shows -35 °C
